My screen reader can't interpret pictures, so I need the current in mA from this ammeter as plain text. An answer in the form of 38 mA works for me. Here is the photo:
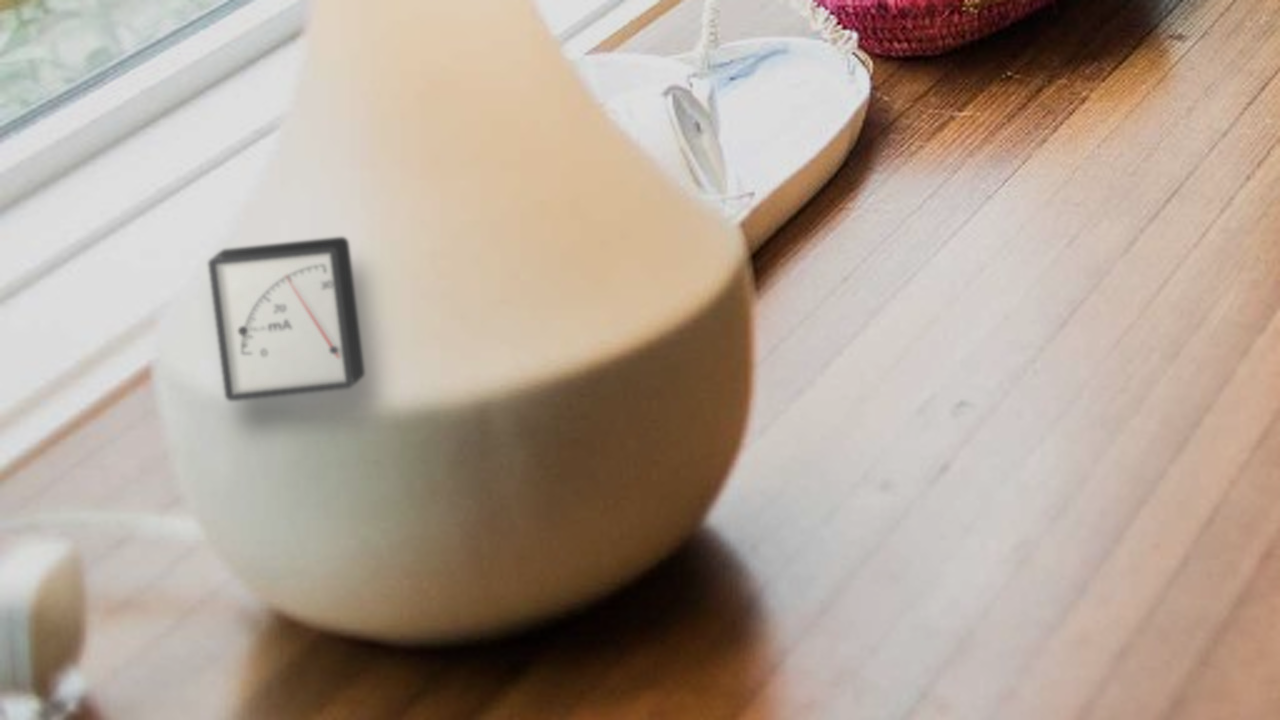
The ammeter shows 25 mA
